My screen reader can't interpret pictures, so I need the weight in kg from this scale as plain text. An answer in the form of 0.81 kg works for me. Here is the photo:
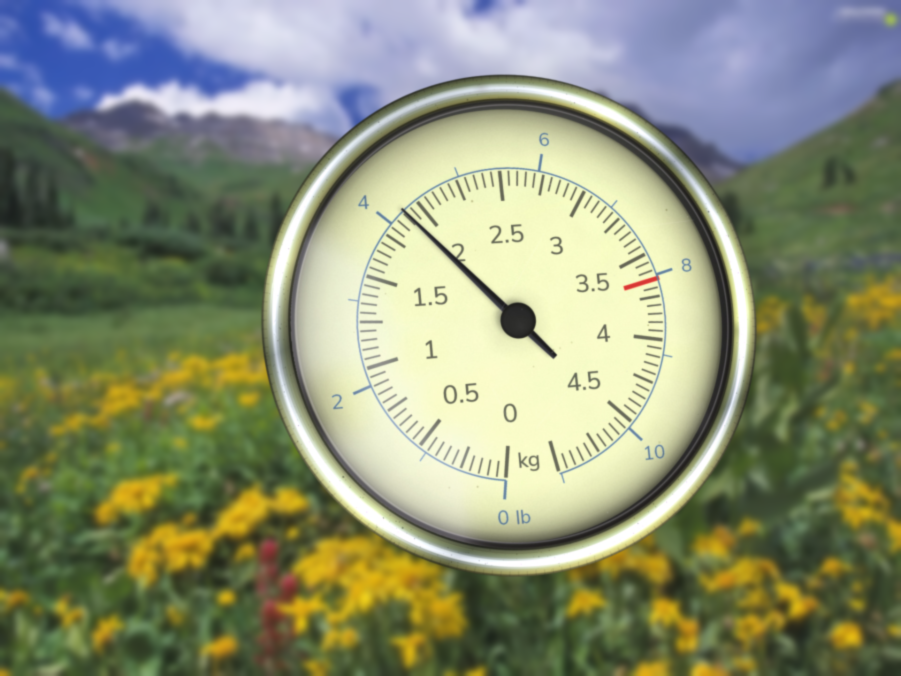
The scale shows 1.9 kg
